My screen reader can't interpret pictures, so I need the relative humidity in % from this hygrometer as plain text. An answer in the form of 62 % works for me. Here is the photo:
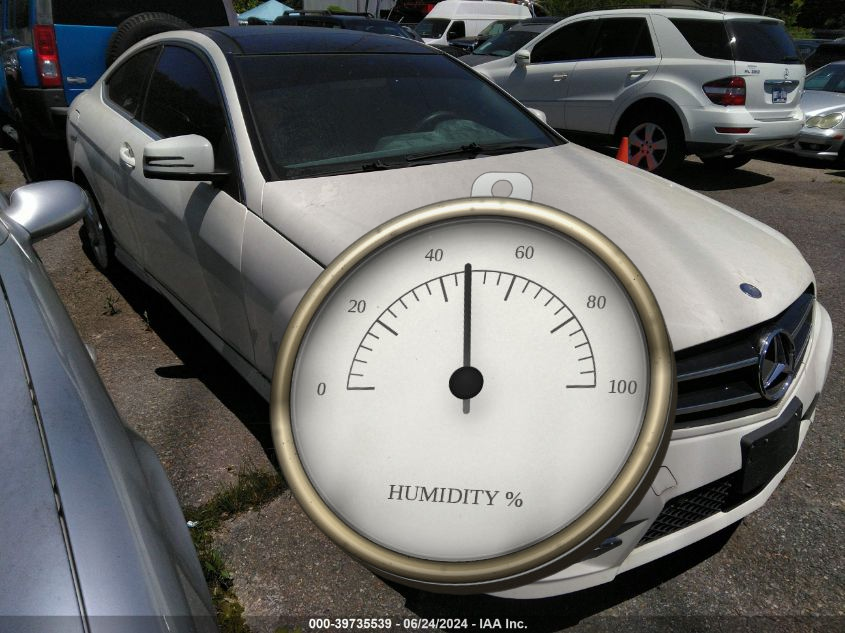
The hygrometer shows 48 %
